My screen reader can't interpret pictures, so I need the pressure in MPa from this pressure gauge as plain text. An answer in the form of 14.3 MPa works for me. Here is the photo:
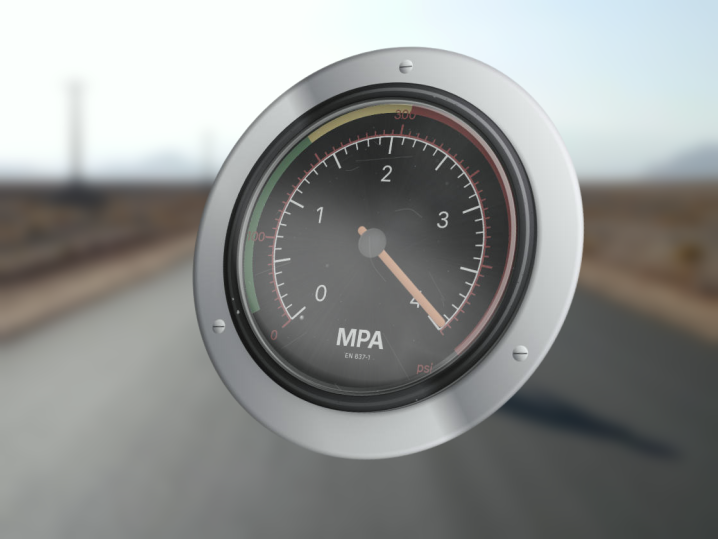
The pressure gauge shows 3.95 MPa
